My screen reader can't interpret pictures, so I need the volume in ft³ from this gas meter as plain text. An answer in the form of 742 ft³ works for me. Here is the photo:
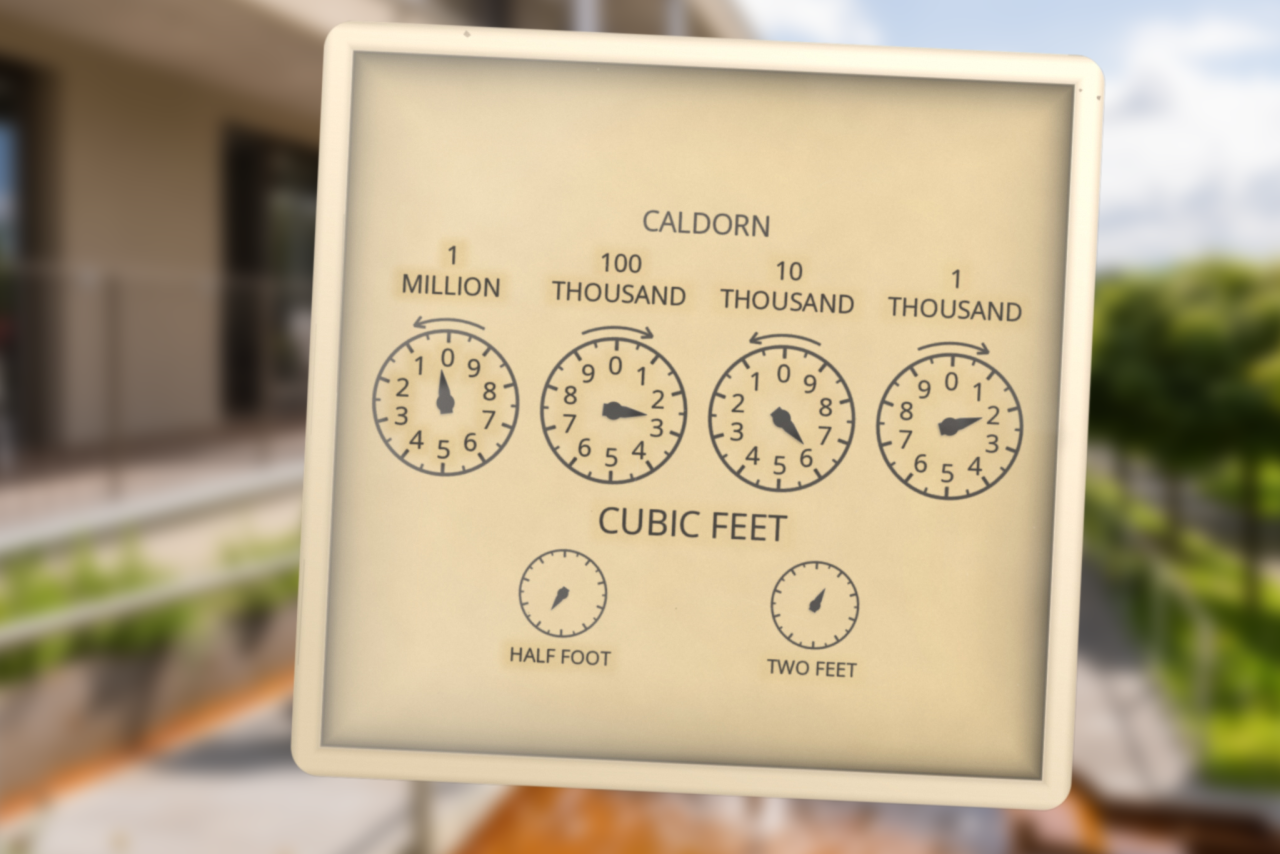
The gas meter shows 26200 ft³
